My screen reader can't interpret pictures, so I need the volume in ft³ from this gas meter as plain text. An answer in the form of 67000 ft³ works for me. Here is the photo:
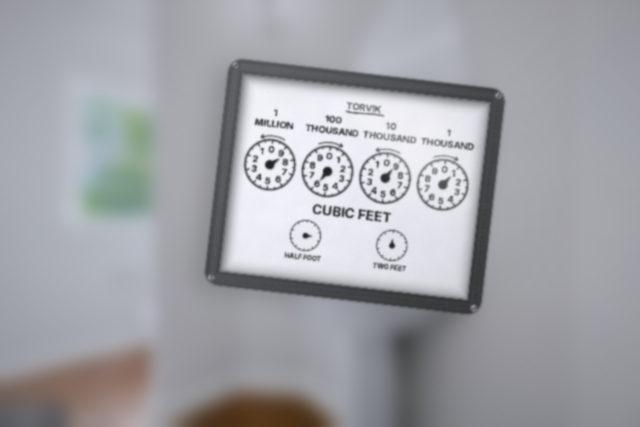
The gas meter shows 859100 ft³
